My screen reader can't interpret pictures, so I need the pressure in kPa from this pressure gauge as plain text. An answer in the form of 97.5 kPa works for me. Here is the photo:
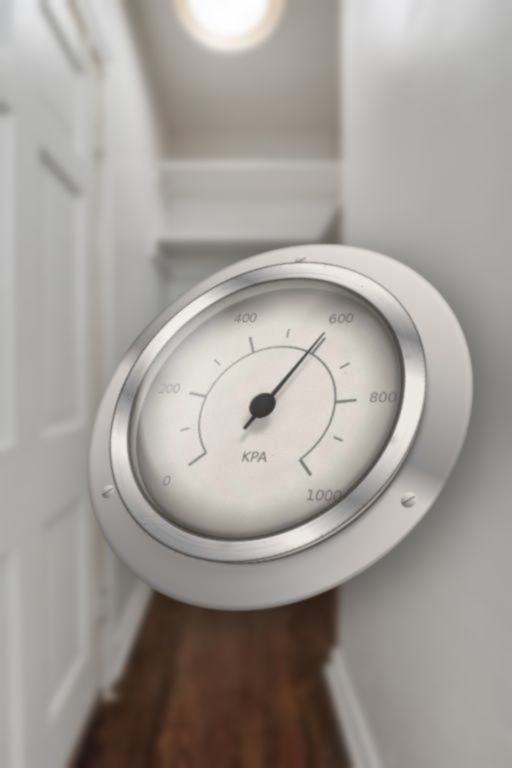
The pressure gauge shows 600 kPa
